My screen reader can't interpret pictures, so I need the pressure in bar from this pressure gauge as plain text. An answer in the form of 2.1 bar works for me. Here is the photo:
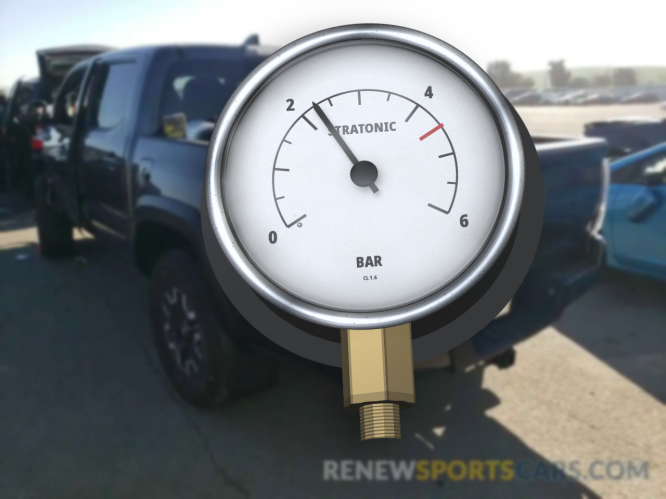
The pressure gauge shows 2.25 bar
